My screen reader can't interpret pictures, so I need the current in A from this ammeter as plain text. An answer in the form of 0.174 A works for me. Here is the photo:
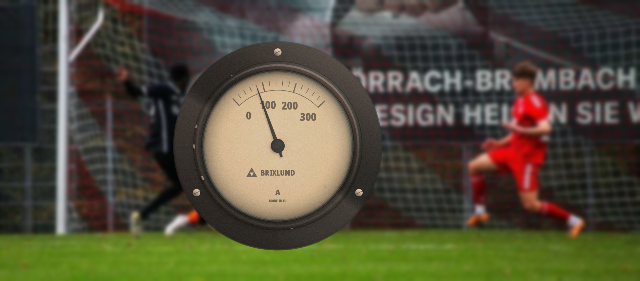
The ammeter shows 80 A
